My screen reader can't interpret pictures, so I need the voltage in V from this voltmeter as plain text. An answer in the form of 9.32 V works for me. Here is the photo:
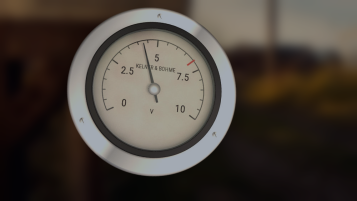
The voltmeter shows 4.25 V
